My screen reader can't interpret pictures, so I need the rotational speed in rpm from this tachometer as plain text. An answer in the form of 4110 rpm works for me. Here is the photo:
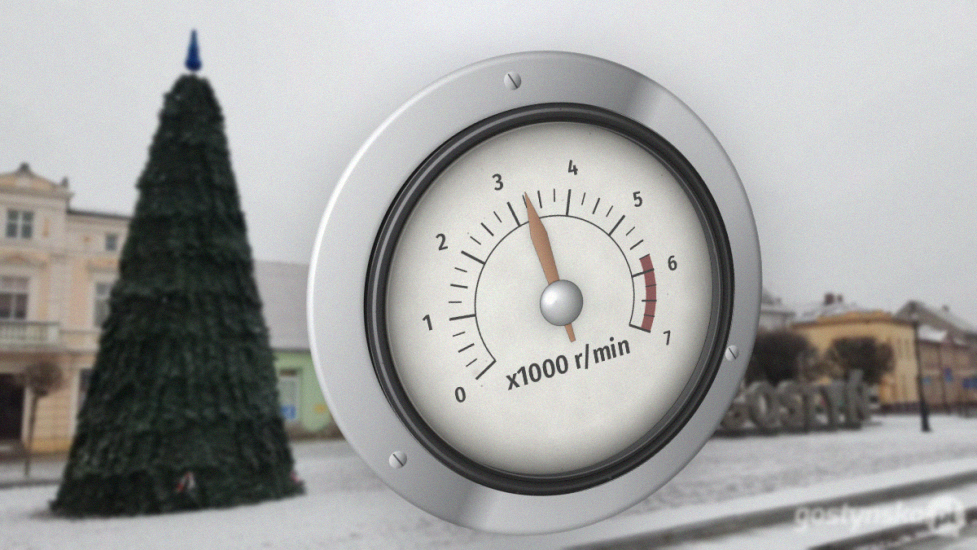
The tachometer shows 3250 rpm
